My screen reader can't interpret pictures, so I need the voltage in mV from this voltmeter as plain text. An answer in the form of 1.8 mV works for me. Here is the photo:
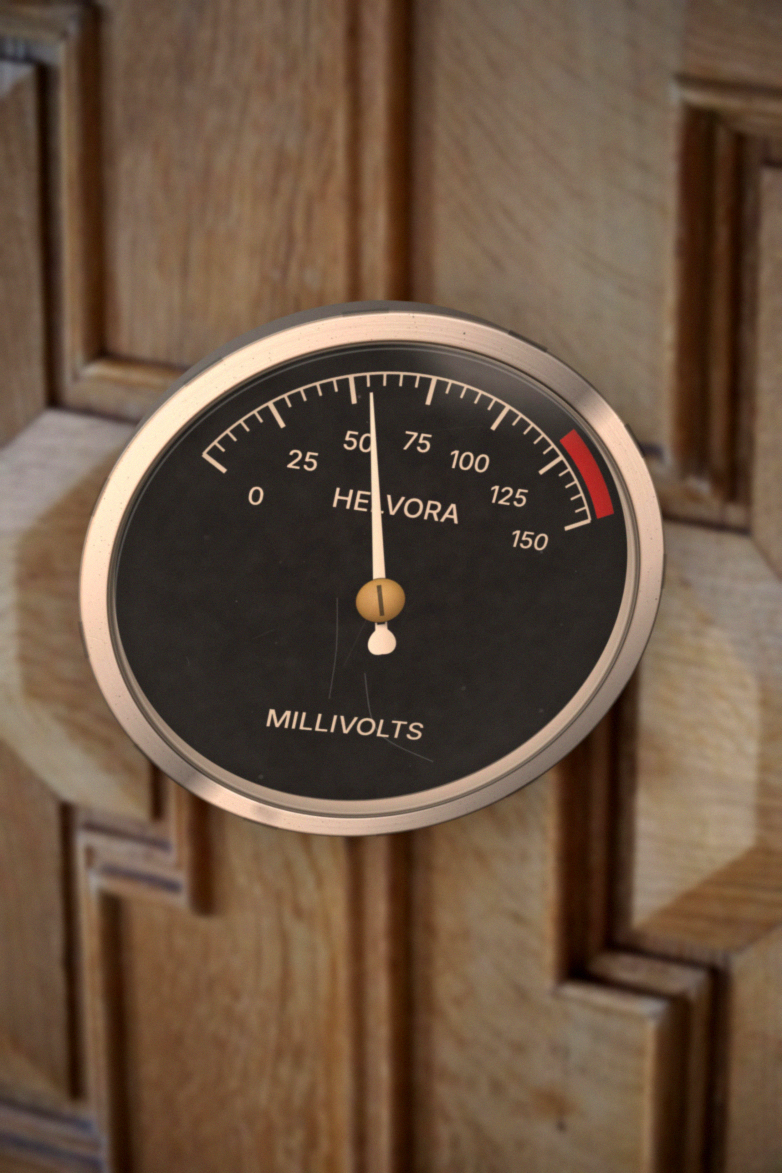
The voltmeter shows 55 mV
